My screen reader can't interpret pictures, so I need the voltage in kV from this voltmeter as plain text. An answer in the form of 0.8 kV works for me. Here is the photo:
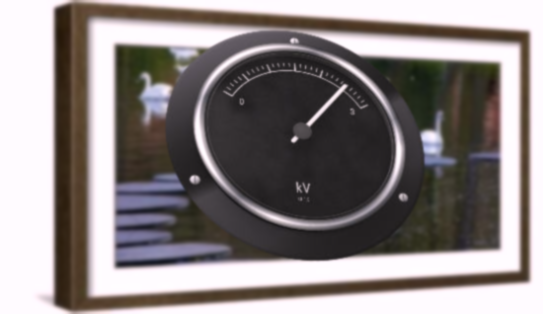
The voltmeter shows 2.5 kV
